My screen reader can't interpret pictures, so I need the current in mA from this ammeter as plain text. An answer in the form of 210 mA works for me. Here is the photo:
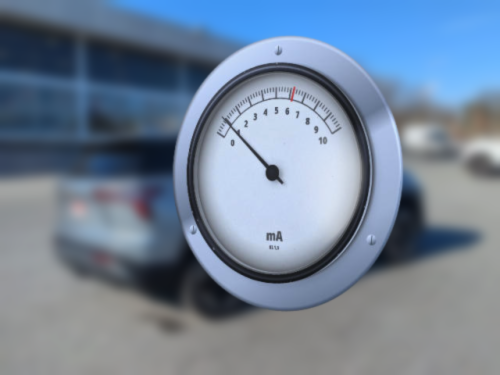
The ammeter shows 1 mA
